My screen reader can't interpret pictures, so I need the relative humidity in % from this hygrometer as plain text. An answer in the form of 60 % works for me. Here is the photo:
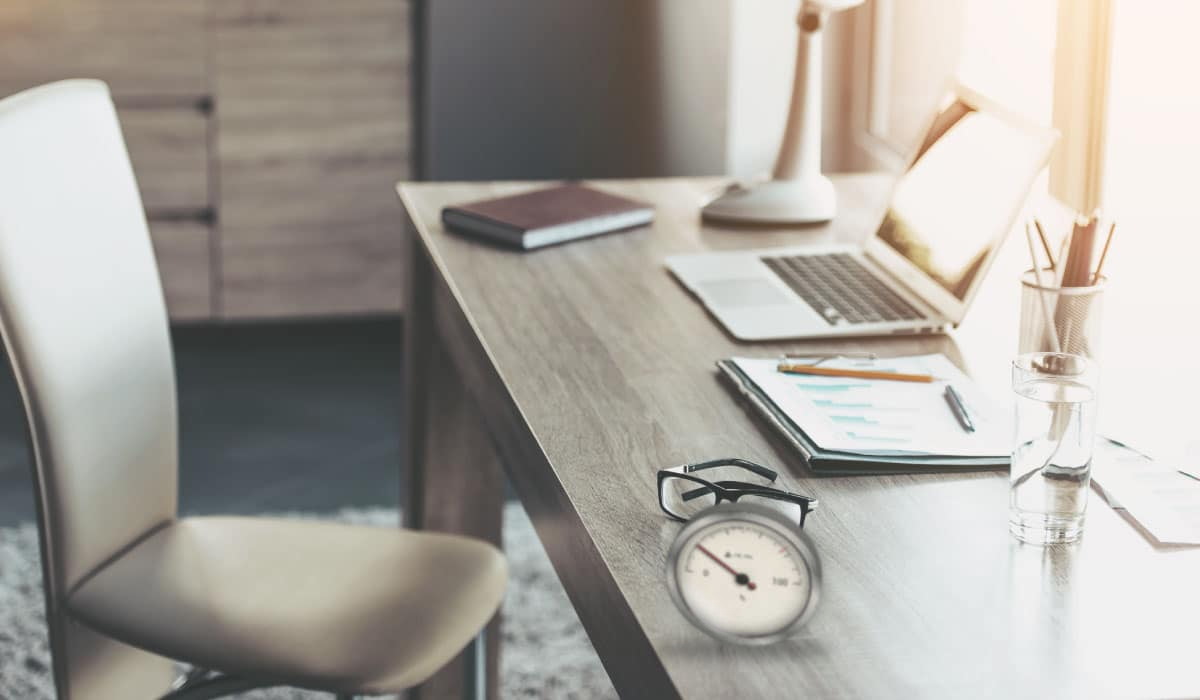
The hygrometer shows 20 %
